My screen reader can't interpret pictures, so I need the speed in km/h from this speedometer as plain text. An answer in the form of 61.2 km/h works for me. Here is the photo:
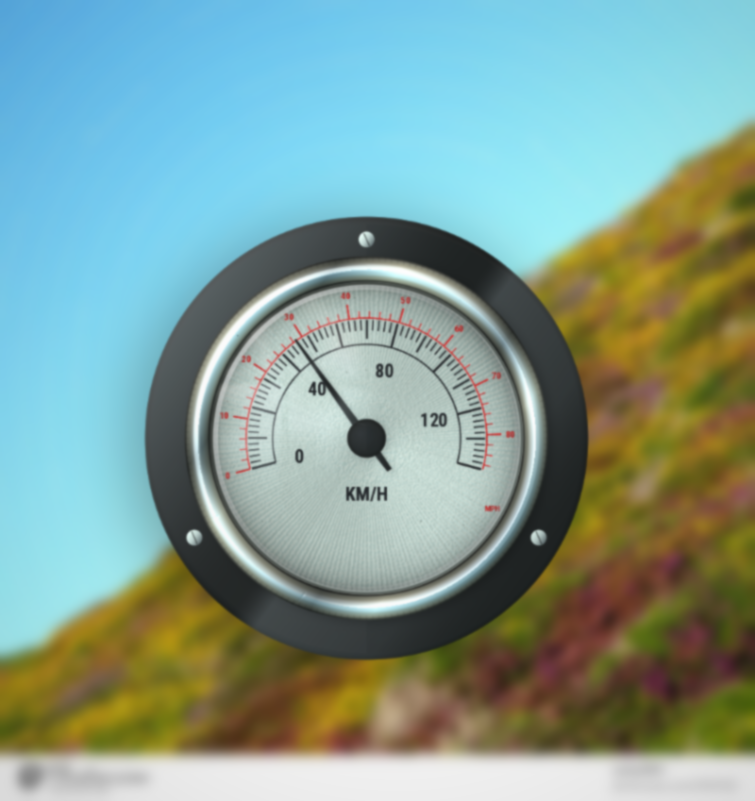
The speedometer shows 46 km/h
